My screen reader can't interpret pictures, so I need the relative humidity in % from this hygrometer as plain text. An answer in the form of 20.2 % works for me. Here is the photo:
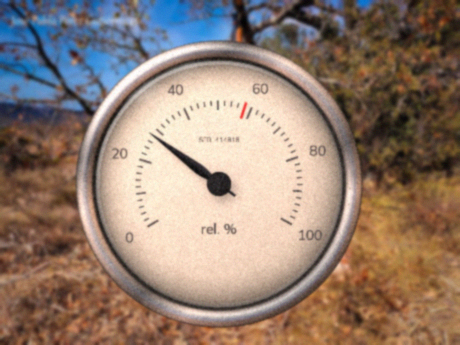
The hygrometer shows 28 %
